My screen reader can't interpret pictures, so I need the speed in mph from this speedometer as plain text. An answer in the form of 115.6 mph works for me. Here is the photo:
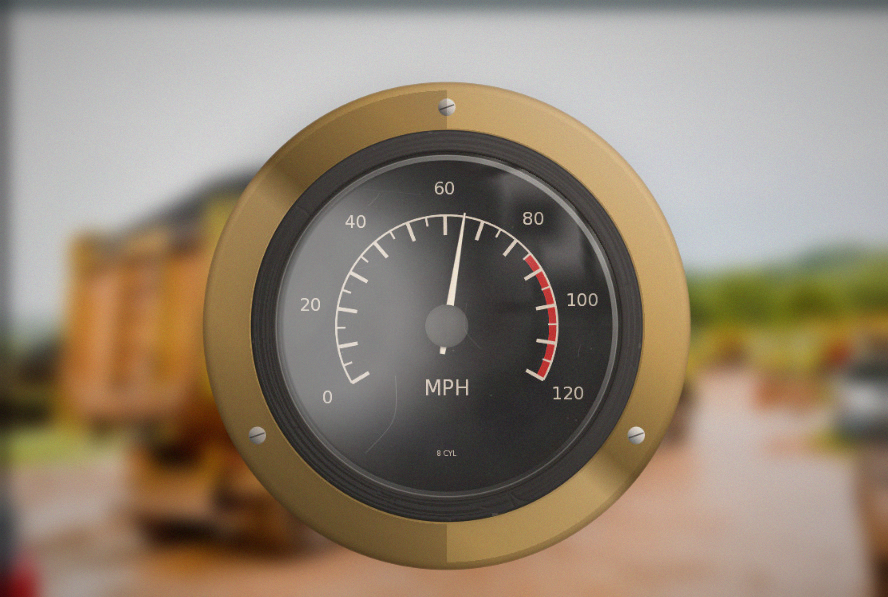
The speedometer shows 65 mph
